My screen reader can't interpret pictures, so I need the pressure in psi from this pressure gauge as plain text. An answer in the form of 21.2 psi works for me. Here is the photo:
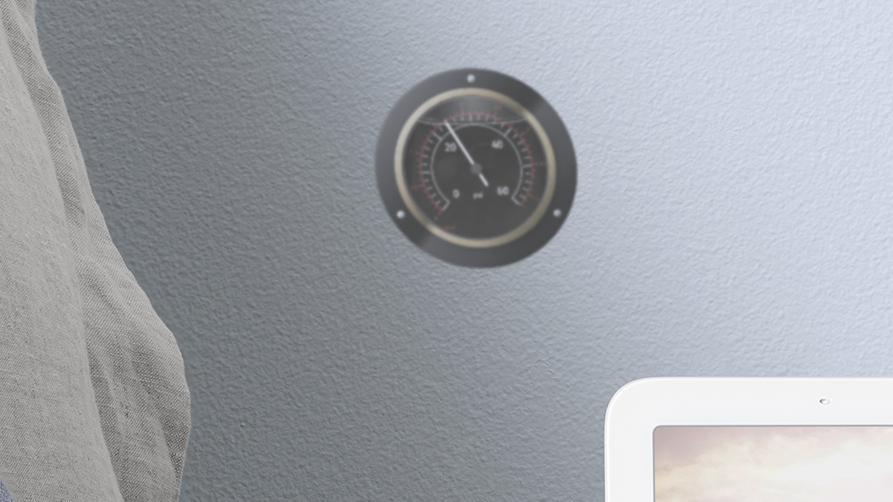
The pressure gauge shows 24 psi
